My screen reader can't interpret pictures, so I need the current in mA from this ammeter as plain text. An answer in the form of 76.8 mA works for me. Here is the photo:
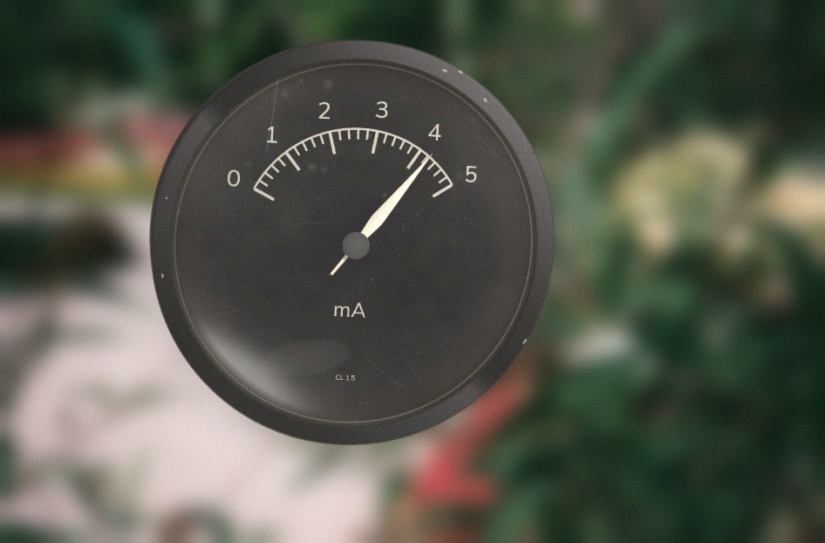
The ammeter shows 4.2 mA
